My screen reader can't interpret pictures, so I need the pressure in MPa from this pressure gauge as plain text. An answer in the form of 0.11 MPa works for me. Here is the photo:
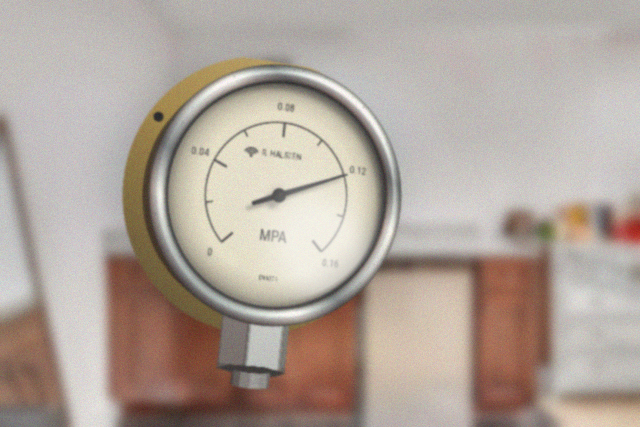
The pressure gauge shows 0.12 MPa
